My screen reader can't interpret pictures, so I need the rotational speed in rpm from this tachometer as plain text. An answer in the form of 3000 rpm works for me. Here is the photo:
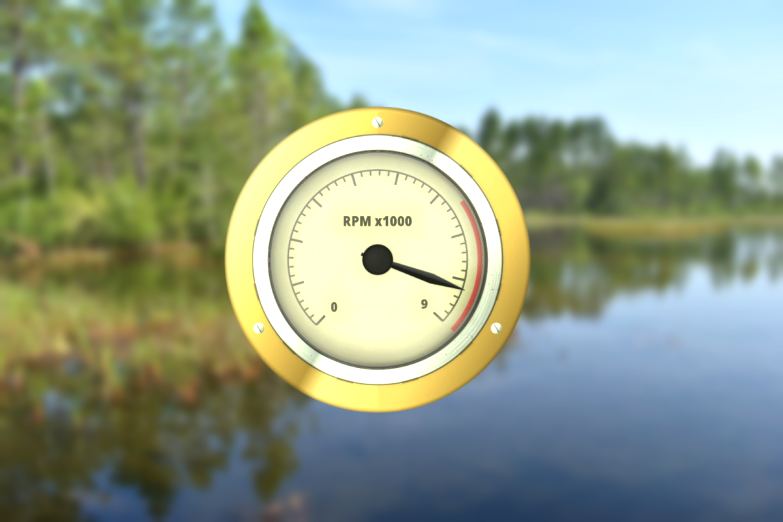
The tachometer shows 8200 rpm
